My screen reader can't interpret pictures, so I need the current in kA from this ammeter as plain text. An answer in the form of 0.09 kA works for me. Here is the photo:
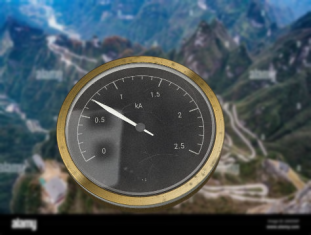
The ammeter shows 0.7 kA
